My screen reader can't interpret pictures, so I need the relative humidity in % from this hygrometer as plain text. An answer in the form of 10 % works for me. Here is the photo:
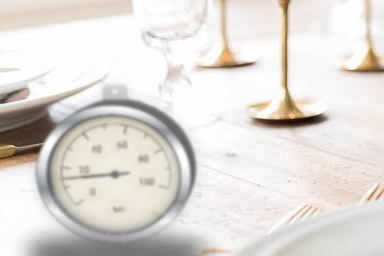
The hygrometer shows 15 %
